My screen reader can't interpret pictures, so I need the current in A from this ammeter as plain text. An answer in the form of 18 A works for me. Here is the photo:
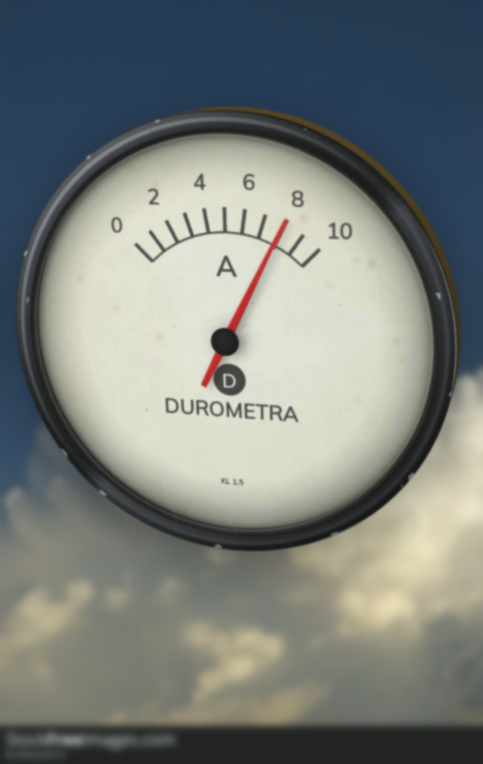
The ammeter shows 8 A
